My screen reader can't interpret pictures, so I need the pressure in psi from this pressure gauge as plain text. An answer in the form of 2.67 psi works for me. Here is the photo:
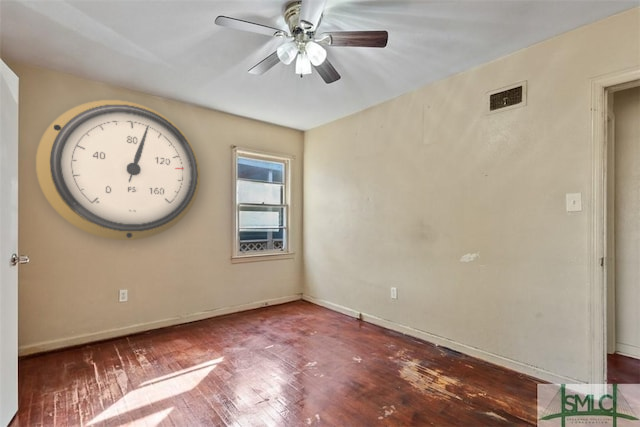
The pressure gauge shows 90 psi
